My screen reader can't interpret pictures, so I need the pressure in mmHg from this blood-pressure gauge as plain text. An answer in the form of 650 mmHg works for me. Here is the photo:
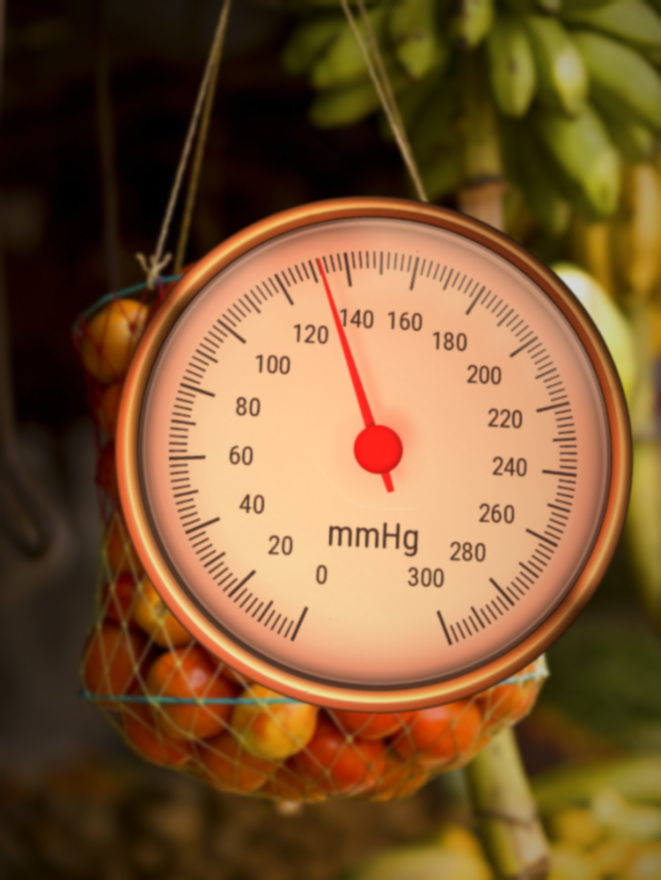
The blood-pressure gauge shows 132 mmHg
